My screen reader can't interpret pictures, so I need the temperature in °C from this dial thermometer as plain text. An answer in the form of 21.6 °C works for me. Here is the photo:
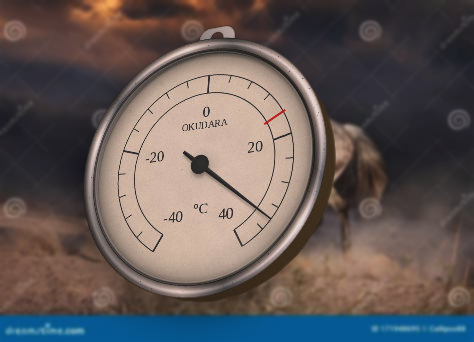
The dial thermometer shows 34 °C
